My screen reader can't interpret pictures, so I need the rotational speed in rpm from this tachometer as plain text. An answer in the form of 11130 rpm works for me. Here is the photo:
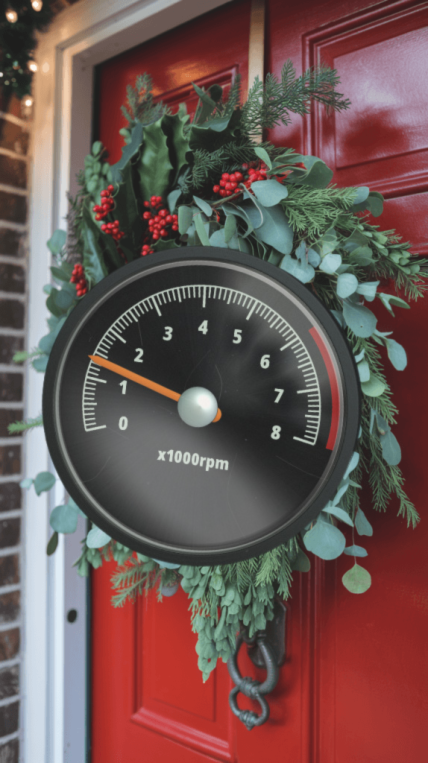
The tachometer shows 1400 rpm
